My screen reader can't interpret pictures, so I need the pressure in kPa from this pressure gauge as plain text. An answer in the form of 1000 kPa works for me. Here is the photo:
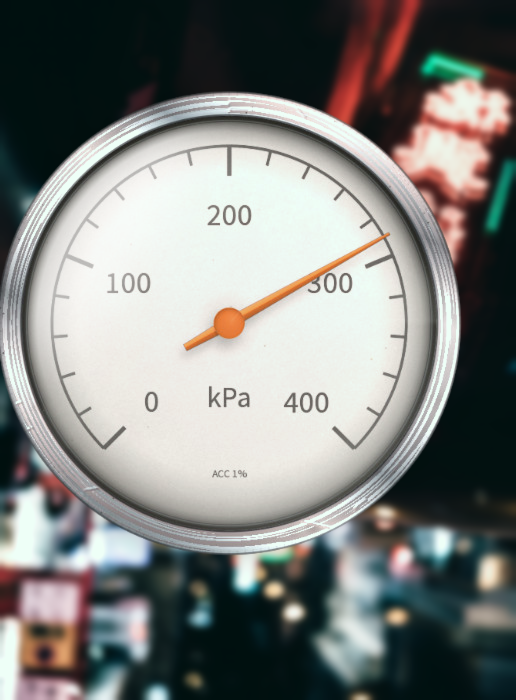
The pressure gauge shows 290 kPa
